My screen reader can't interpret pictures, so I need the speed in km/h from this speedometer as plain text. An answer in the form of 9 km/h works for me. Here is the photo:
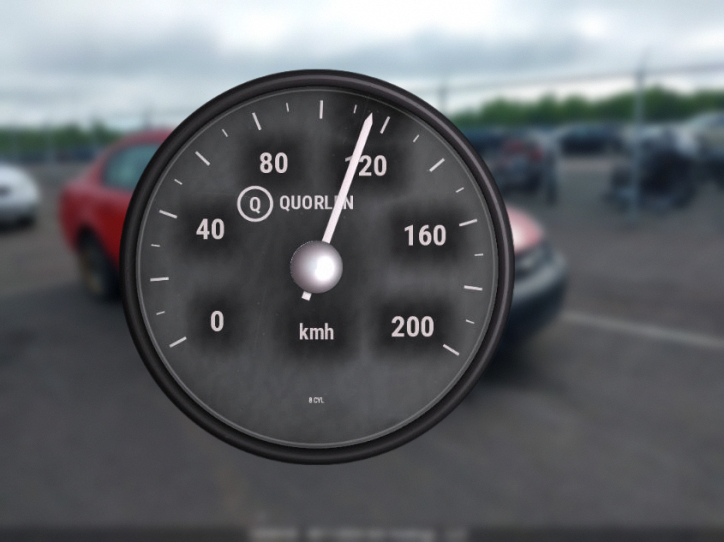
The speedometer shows 115 km/h
